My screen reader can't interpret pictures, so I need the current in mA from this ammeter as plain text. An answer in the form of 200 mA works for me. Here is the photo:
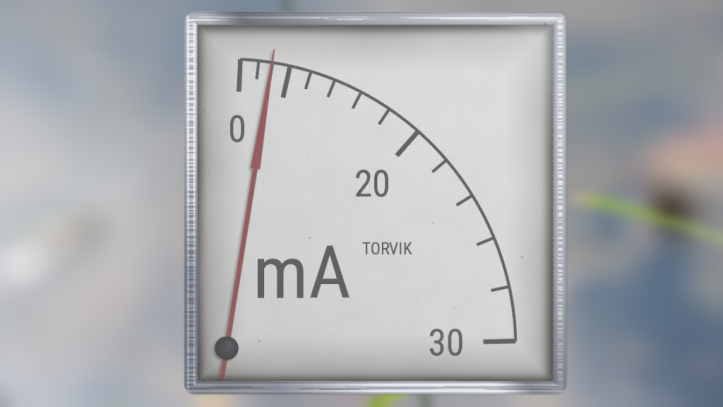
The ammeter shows 8 mA
